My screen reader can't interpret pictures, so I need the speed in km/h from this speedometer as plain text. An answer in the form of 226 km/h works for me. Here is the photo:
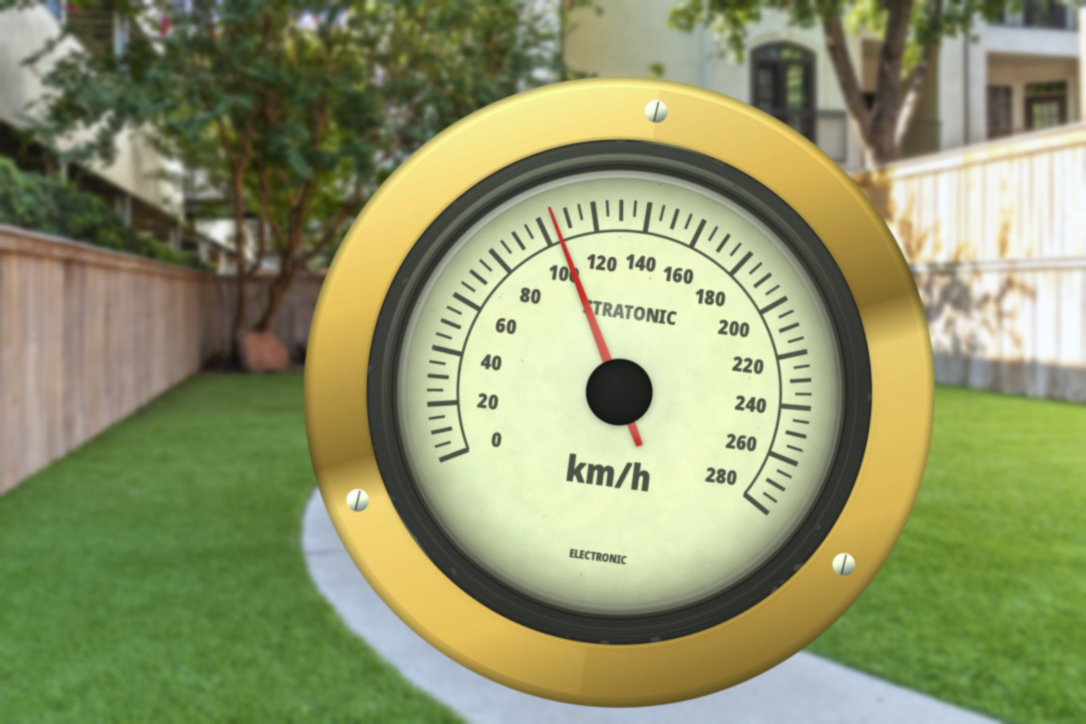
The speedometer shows 105 km/h
